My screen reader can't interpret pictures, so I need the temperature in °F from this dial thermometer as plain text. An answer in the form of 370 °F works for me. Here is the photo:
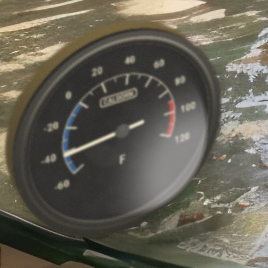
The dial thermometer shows -40 °F
